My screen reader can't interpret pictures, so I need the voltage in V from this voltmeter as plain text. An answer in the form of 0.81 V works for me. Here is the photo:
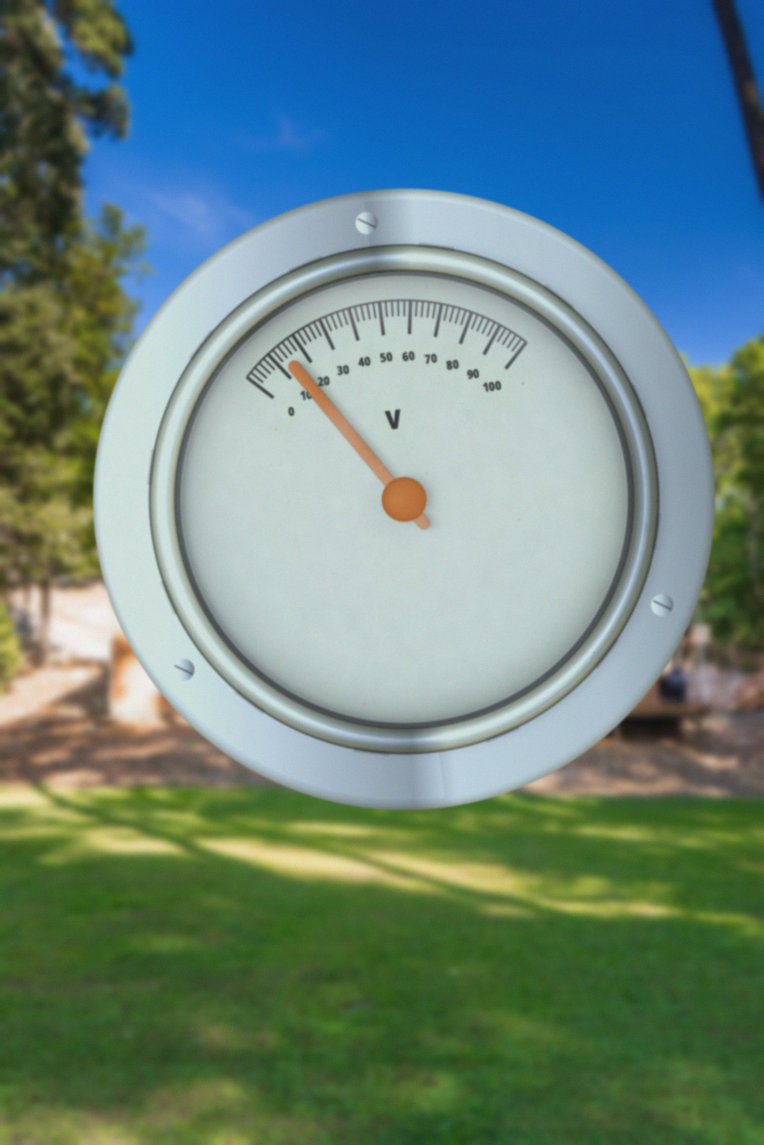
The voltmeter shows 14 V
